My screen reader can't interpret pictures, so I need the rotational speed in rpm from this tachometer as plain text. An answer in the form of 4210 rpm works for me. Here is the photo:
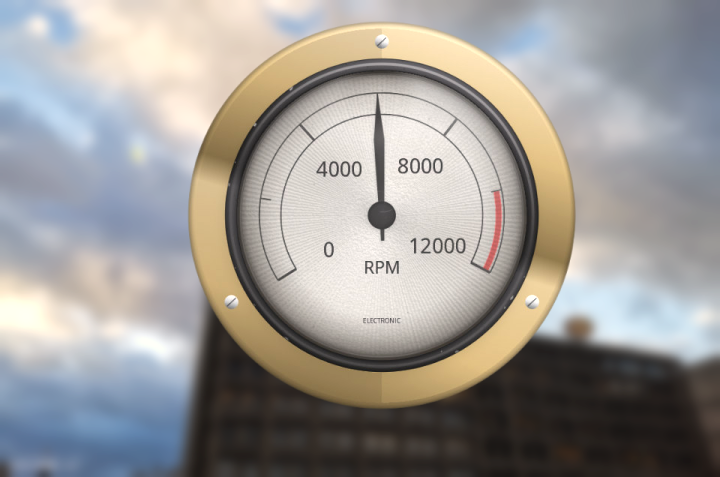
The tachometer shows 6000 rpm
